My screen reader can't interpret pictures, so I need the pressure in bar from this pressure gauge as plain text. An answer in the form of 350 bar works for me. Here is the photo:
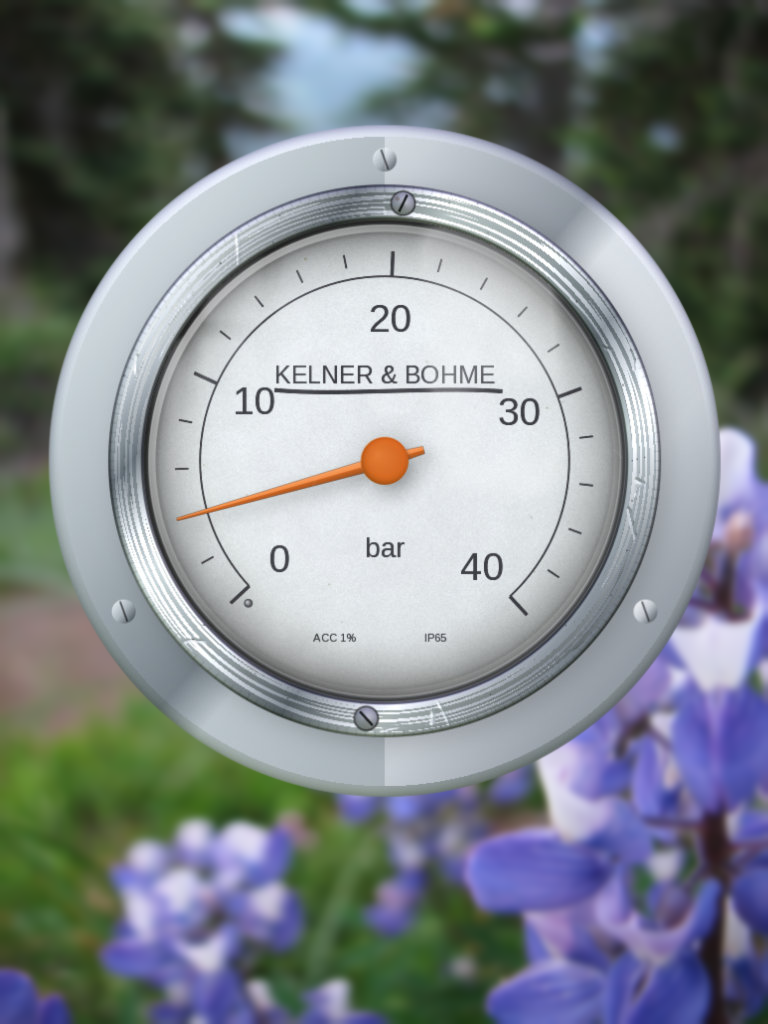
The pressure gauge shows 4 bar
